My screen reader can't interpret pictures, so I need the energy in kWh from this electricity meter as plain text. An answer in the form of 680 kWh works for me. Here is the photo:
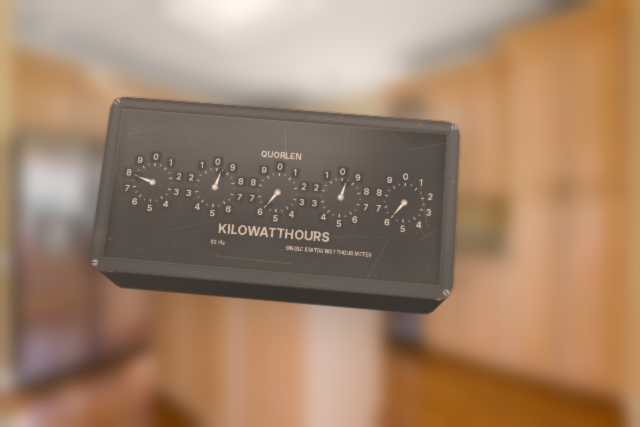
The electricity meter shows 79596 kWh
